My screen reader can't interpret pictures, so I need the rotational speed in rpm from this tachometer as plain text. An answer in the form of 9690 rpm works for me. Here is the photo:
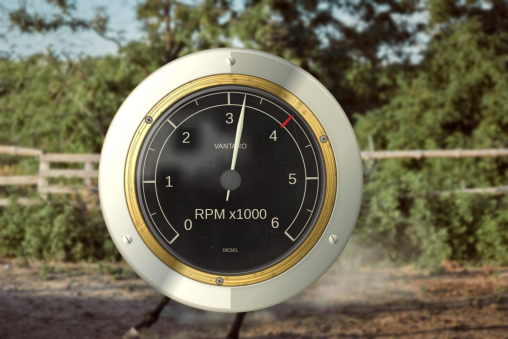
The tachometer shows 3250 rpm
